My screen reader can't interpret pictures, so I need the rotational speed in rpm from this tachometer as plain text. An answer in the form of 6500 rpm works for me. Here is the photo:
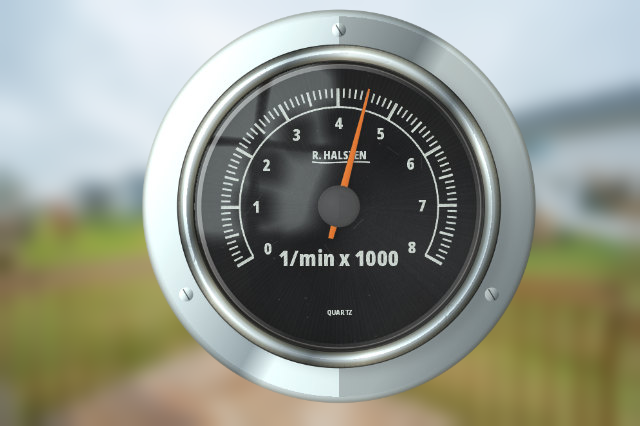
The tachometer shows 4500 rpm
